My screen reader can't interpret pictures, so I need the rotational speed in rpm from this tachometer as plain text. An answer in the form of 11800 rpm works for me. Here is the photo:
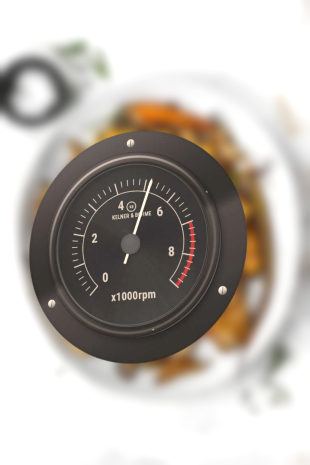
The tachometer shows 5200 rpm
